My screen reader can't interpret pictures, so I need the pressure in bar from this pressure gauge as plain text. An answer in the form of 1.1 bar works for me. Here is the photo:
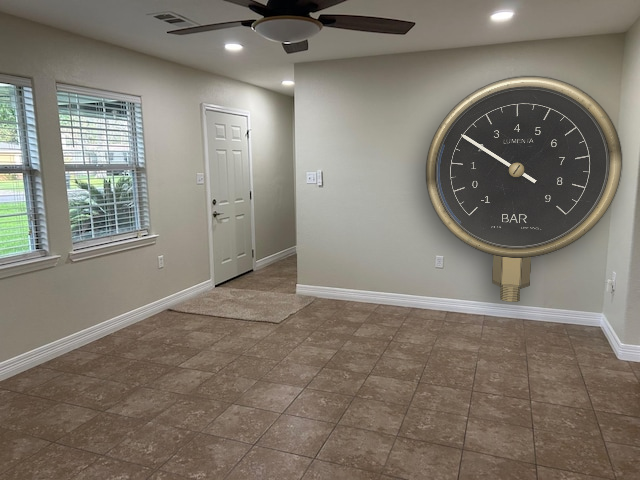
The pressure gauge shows 2 bar
